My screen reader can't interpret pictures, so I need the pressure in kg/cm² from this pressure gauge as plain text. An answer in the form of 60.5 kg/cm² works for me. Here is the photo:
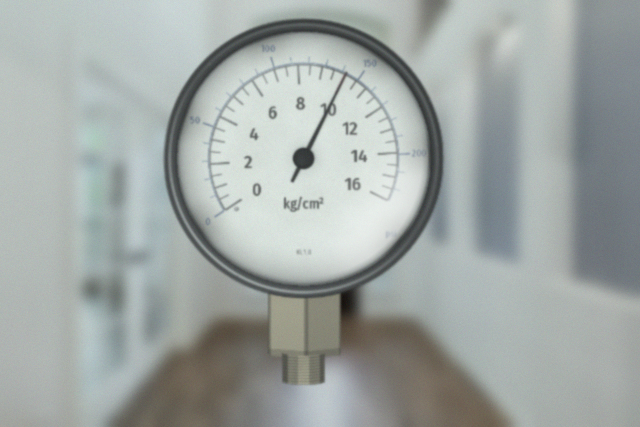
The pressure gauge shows 10 kg/cm²
